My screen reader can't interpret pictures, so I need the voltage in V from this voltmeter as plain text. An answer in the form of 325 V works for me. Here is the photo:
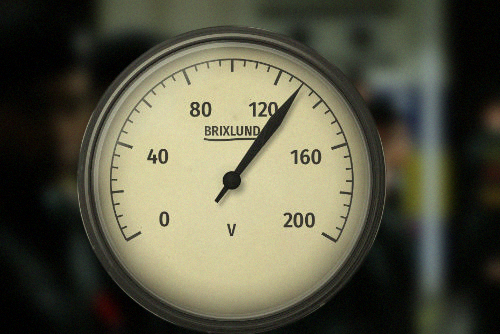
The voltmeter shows 130 V
